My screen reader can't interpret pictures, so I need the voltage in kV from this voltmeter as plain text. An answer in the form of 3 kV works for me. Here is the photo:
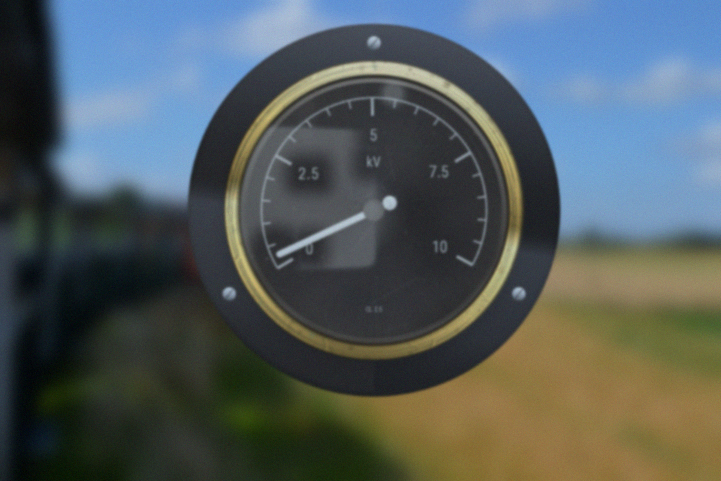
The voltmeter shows 0.25 kV
